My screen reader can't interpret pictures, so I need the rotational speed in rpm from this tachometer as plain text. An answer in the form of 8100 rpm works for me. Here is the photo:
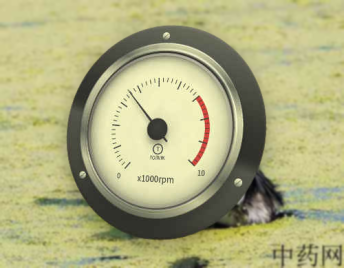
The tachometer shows 3600 rpm
